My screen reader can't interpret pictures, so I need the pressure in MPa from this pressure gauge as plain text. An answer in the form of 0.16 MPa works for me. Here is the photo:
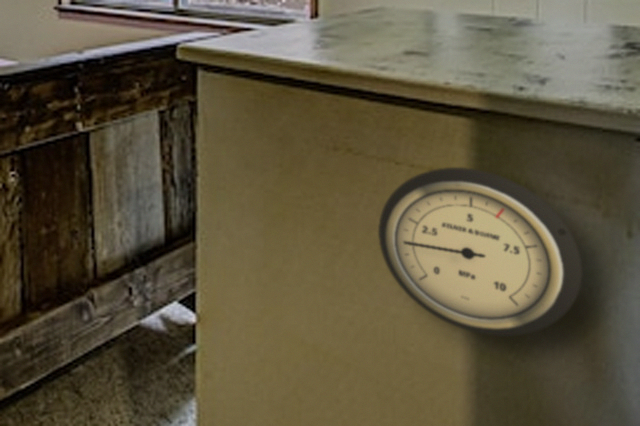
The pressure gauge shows 1.5 MPa
